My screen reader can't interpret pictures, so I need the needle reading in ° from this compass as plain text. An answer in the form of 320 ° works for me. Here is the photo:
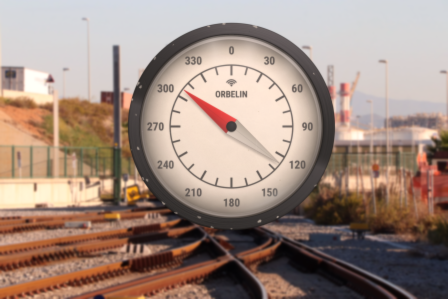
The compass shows 307.5 °
